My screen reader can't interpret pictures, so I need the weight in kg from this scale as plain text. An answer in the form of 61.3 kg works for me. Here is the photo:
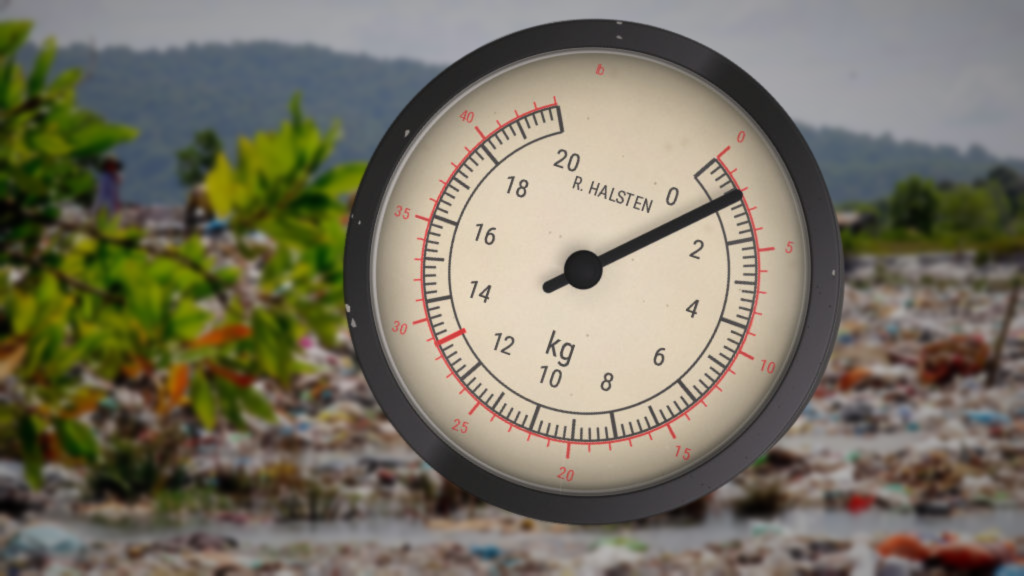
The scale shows 1 kg
